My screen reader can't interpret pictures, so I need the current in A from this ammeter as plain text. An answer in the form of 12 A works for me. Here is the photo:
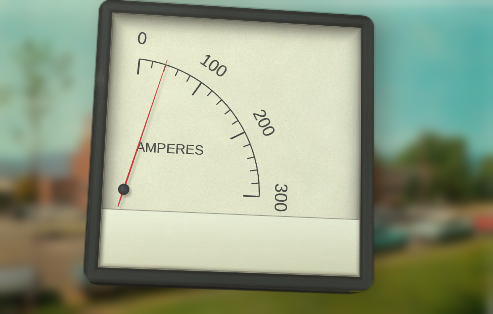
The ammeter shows 40 A
